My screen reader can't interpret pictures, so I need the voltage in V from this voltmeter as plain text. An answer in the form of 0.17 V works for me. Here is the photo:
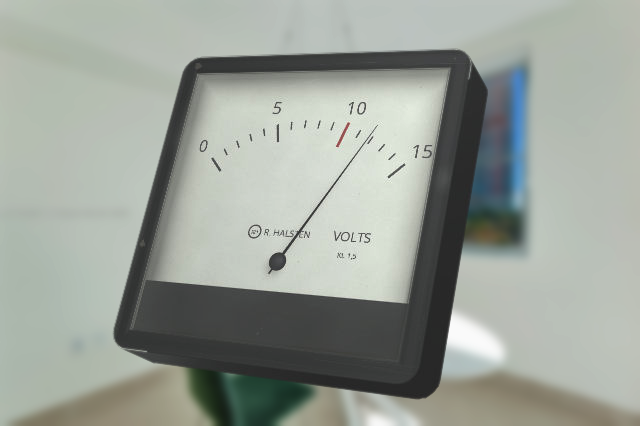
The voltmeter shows 12 V
